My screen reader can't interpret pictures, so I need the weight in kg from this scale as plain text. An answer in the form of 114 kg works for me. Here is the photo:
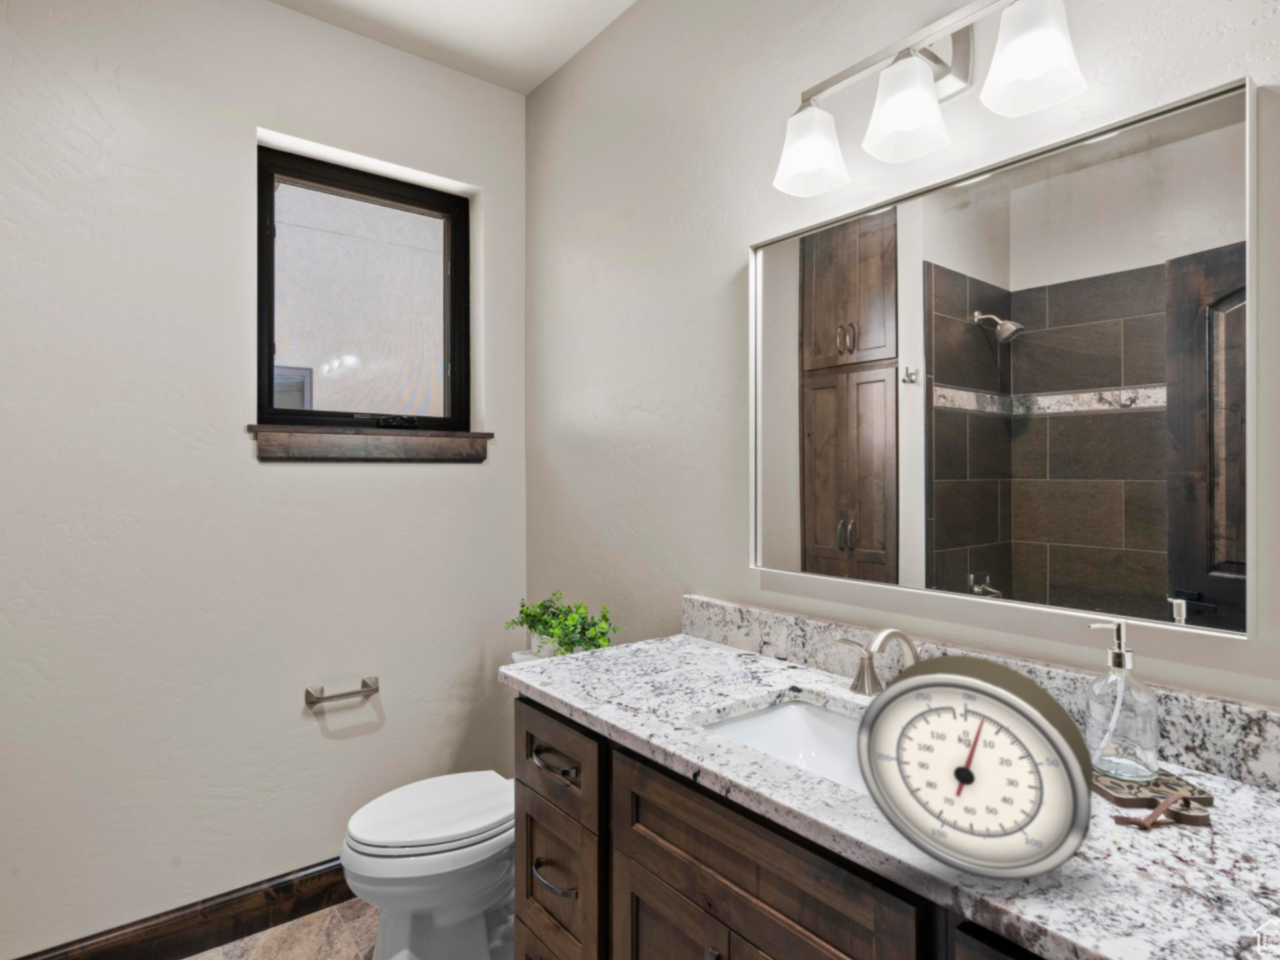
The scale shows 5 kg
